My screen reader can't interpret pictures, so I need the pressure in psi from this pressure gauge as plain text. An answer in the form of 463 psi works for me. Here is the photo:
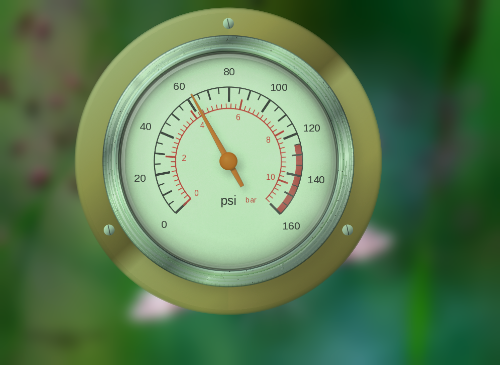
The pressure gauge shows 62.5 psi
